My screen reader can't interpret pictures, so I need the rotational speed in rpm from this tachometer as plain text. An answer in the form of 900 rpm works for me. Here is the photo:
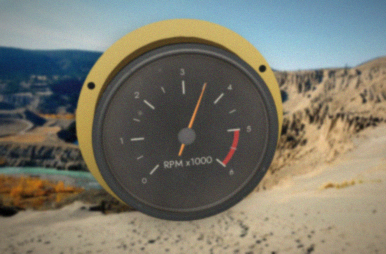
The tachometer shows 3500 rpm
